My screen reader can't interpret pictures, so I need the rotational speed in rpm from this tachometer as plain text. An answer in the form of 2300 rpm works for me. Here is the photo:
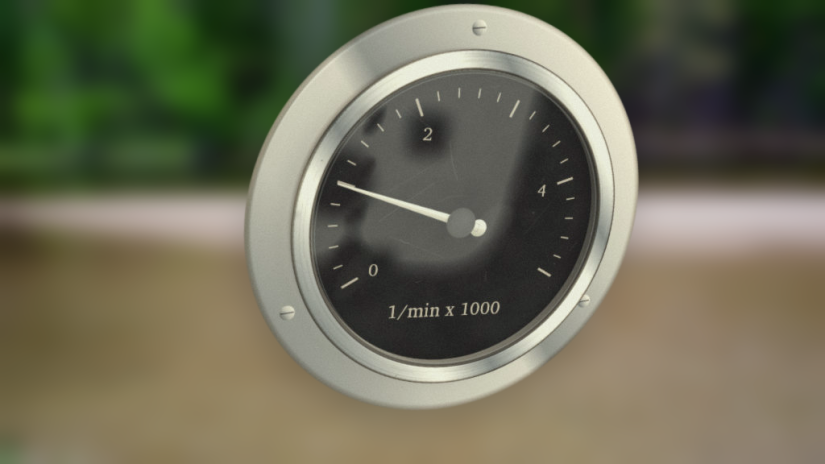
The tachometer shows 1000 rpm
